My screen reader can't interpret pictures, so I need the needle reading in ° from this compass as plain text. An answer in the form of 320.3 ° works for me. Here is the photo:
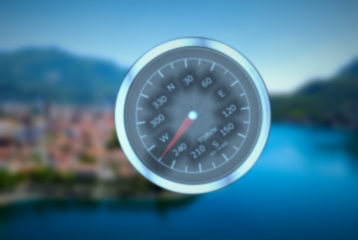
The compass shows 255 °
